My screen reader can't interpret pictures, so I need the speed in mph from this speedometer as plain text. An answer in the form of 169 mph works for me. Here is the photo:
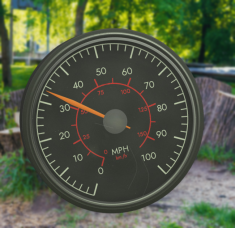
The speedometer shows 33 mph
